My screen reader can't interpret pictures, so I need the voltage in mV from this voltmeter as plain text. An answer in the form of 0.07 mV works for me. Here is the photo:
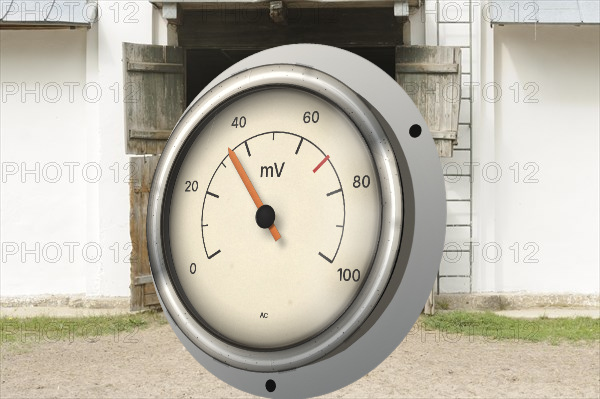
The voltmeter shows 35 mV
